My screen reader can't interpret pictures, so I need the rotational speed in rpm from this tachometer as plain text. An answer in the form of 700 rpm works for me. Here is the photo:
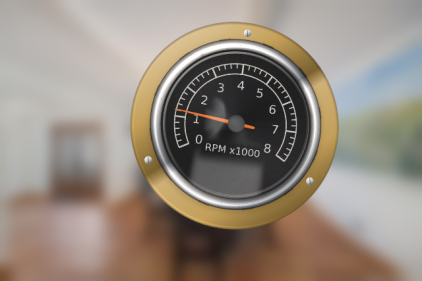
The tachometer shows 1200 rpm
